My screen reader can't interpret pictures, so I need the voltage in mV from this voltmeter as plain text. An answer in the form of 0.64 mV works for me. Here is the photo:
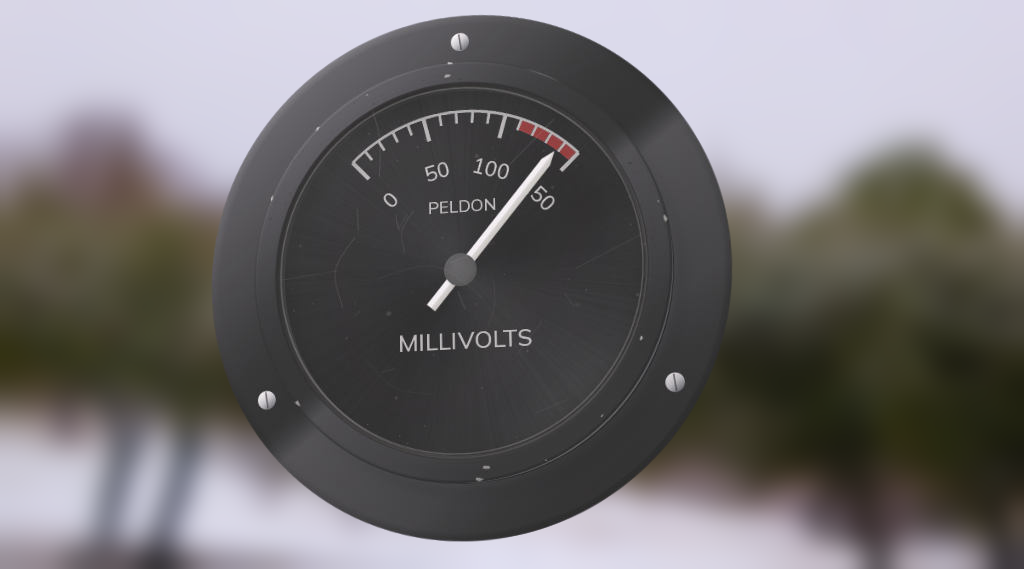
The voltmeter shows 140 mV
